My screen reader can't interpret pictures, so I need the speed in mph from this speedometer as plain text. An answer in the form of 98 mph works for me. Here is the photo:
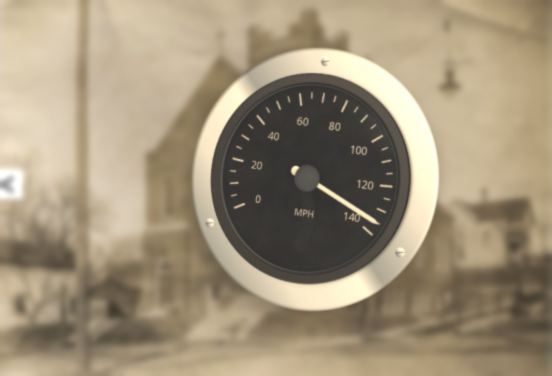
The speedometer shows 135 mph
